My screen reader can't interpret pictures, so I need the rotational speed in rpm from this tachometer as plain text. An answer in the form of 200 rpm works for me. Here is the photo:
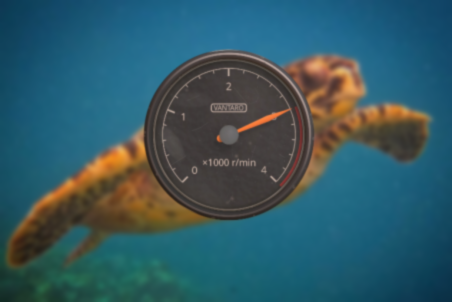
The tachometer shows 3000 rpm
